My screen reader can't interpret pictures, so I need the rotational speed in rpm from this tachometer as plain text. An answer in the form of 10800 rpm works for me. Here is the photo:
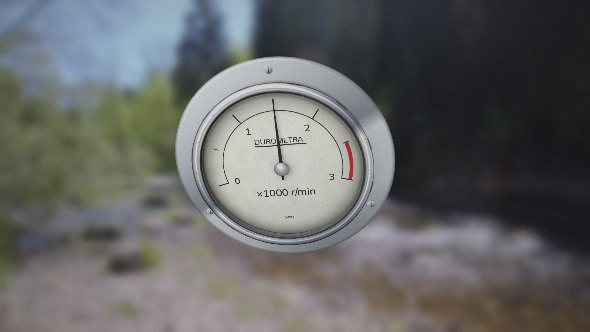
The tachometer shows 1500 rpm
